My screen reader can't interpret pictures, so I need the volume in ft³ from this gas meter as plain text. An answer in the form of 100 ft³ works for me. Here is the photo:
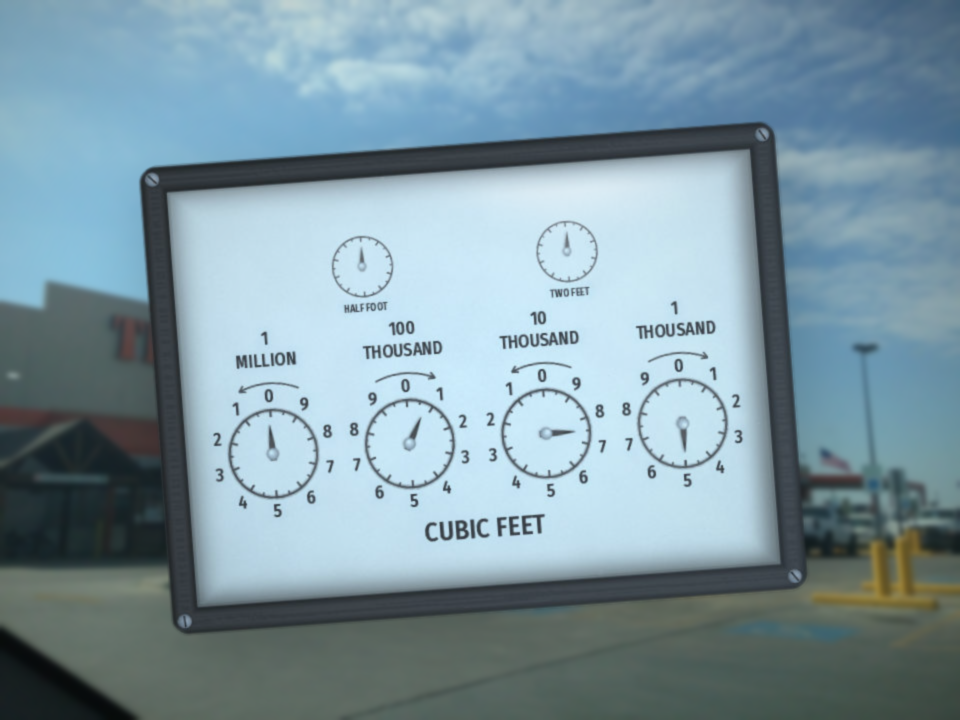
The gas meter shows 7500 ft³
